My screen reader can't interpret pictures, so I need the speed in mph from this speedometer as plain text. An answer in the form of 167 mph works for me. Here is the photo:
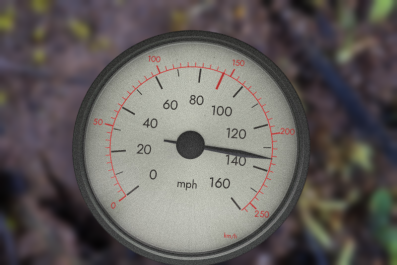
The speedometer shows 135 mph
